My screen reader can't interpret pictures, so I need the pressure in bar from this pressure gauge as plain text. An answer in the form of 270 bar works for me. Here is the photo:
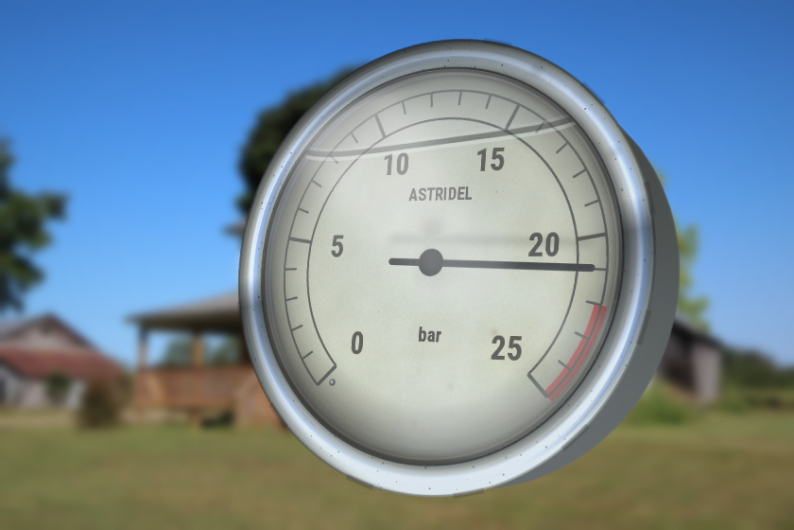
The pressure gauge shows 21 bar
